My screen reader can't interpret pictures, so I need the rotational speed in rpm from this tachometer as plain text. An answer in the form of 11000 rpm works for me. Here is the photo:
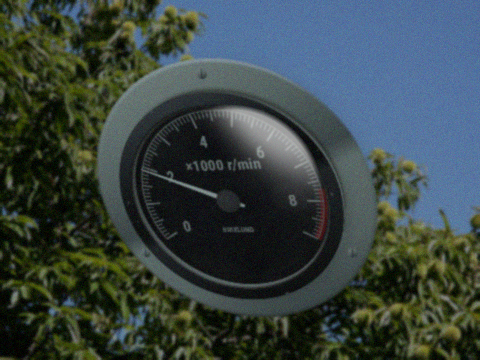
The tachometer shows 2000 rpm
